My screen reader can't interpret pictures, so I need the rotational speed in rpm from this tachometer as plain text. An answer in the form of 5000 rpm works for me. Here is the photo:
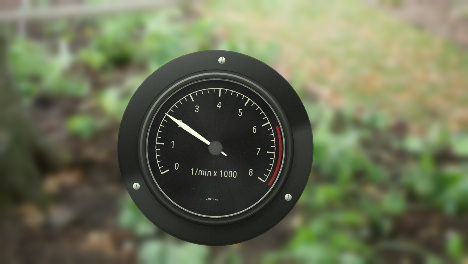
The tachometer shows 2000 rpm
